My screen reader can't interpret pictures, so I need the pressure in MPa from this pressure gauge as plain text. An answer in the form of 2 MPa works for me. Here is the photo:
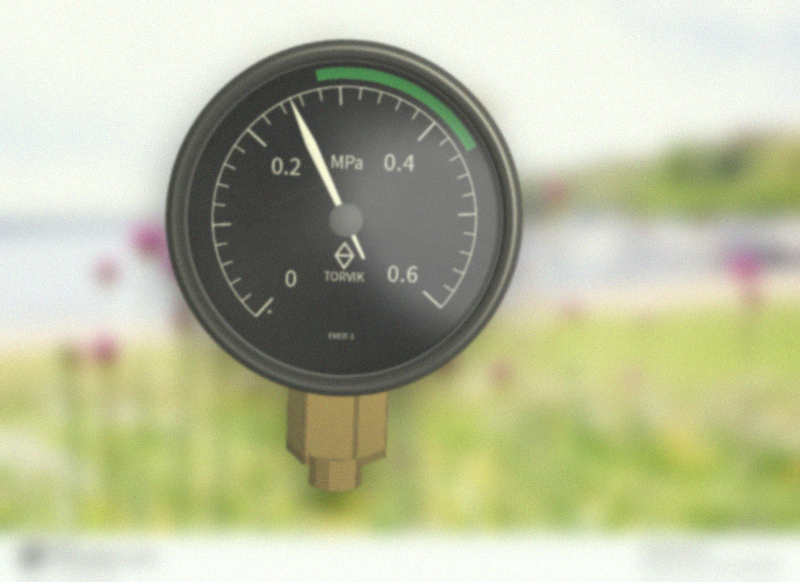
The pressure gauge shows 0.25 MPa
